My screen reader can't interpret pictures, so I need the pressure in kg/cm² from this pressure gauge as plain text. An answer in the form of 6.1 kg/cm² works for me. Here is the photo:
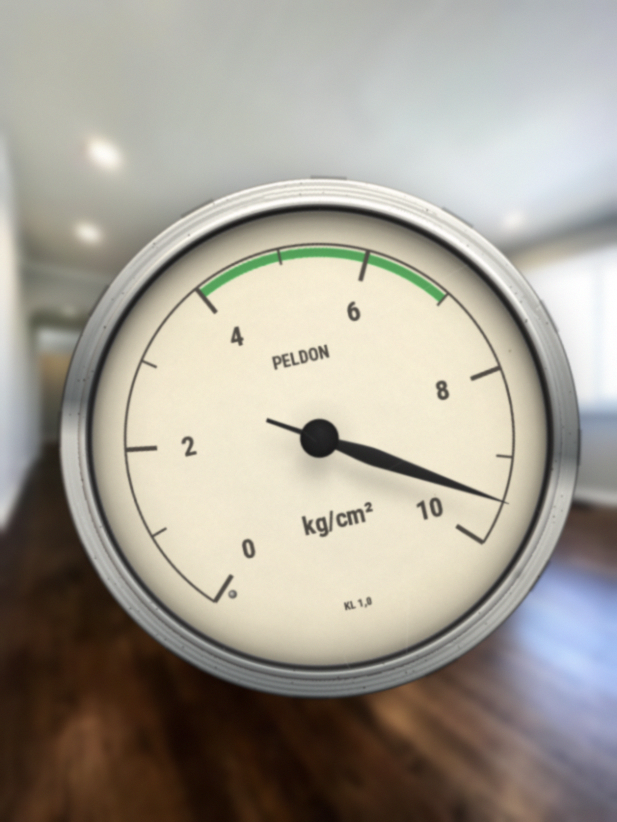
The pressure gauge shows 9.5 kg/cm²
